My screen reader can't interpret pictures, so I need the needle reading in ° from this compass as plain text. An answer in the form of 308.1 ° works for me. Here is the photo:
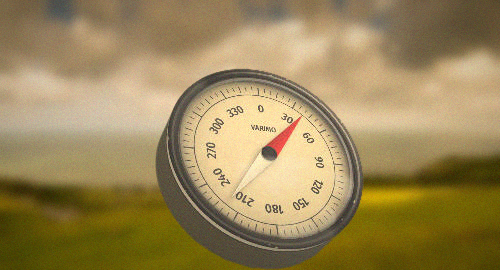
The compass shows 40 °
